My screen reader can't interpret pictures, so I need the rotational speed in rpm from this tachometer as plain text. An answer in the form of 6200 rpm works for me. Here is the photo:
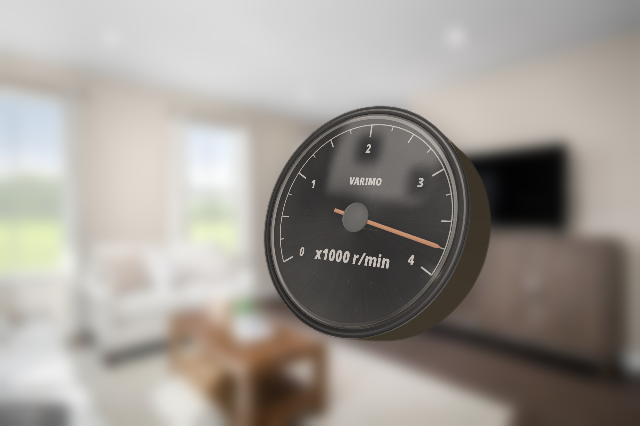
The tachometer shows 3750 rpm
